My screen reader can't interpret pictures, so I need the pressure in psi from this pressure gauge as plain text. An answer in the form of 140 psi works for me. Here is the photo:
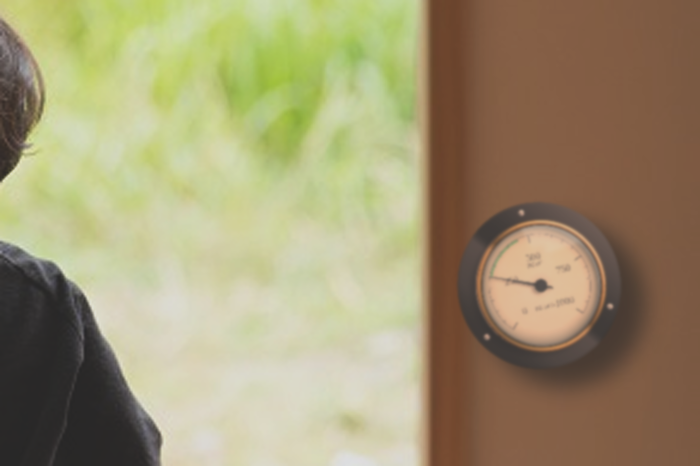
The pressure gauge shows 250 psi
